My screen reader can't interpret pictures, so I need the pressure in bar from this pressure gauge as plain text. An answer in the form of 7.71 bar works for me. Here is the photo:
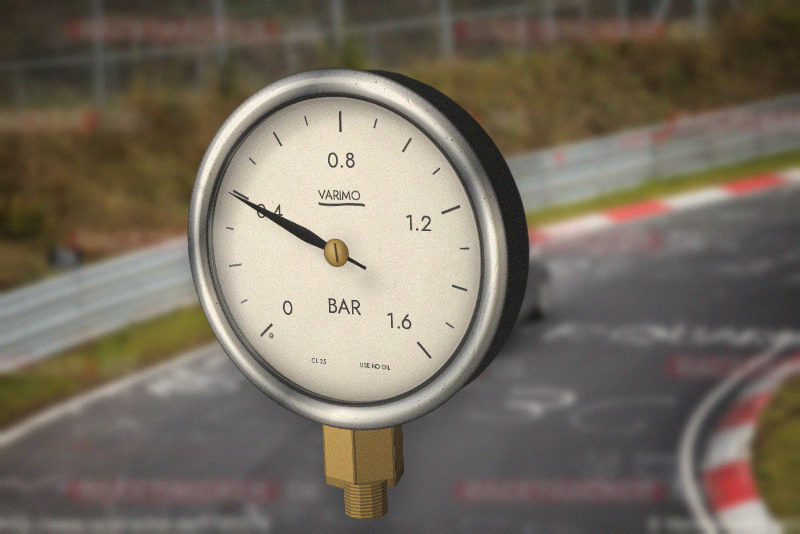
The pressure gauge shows 0.4 bar
